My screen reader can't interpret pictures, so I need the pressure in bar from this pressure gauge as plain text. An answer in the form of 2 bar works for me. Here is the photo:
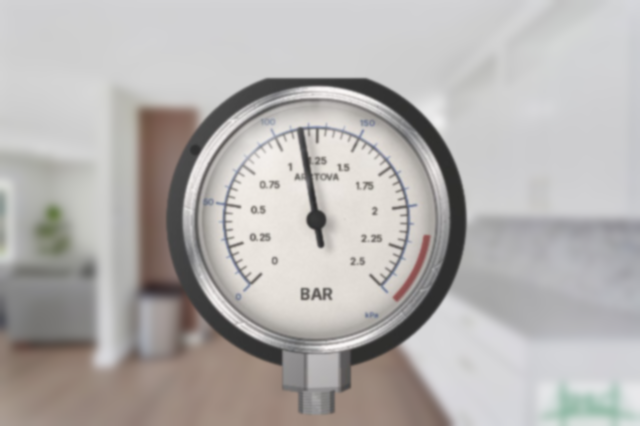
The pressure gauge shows 1.15 bar
